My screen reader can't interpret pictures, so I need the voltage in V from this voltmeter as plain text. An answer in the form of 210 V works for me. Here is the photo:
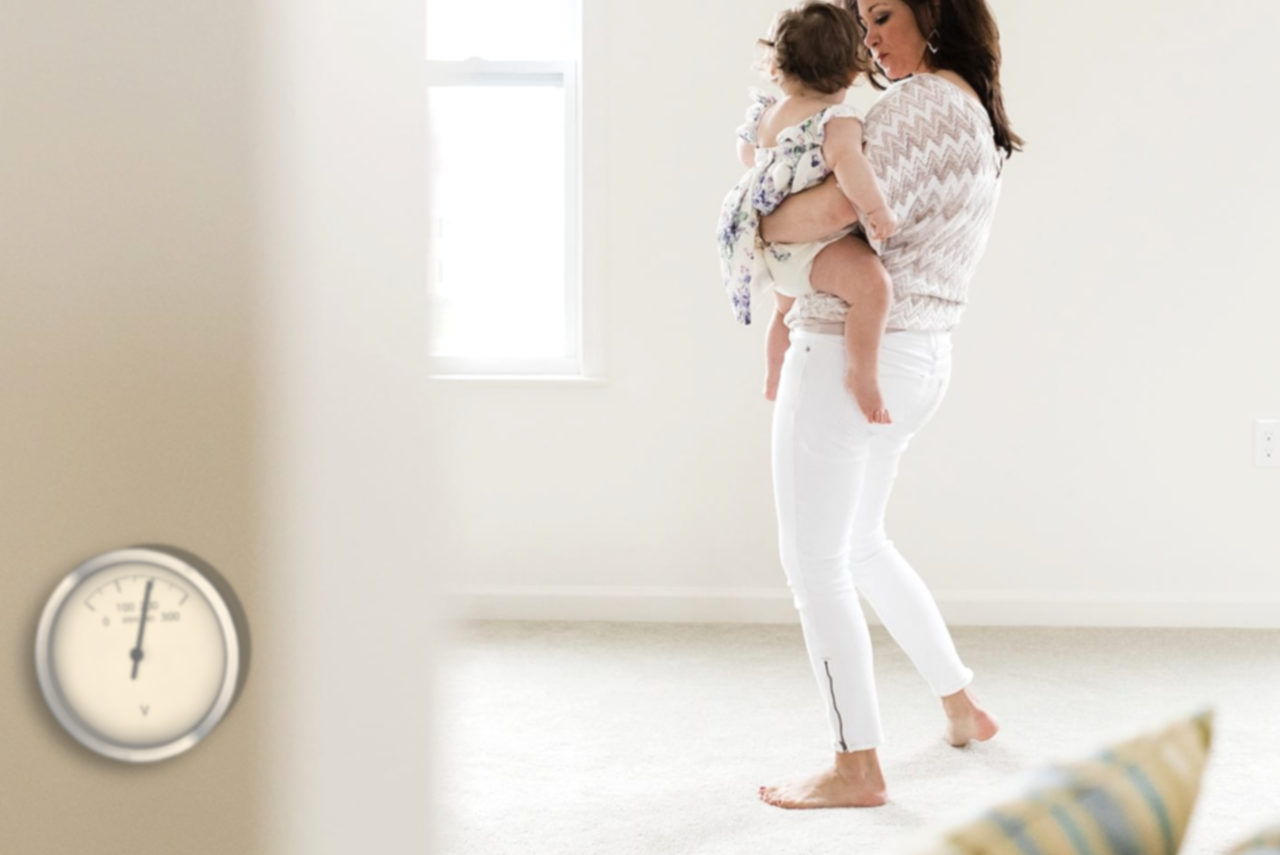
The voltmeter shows 200 V
